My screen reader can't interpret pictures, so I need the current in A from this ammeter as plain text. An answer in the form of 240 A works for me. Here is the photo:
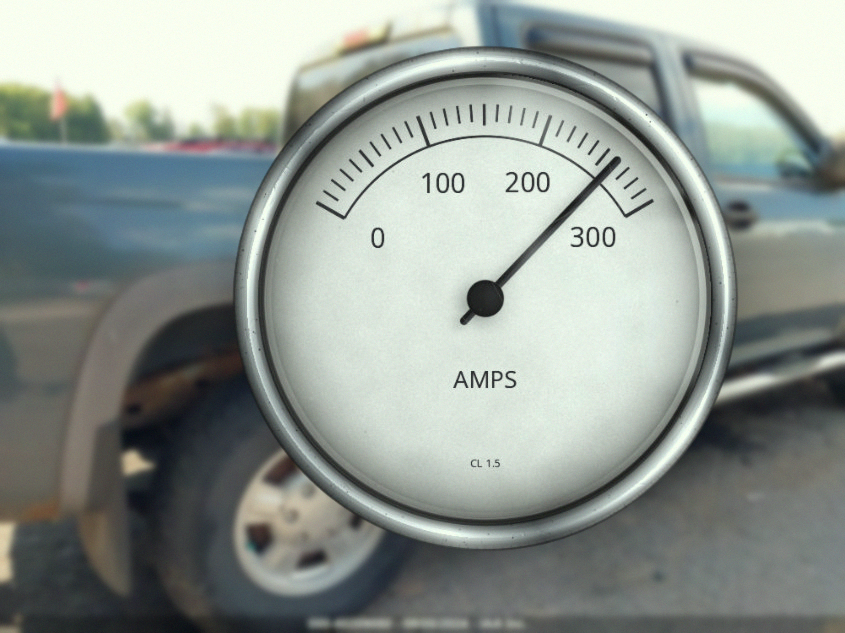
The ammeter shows 260 A
